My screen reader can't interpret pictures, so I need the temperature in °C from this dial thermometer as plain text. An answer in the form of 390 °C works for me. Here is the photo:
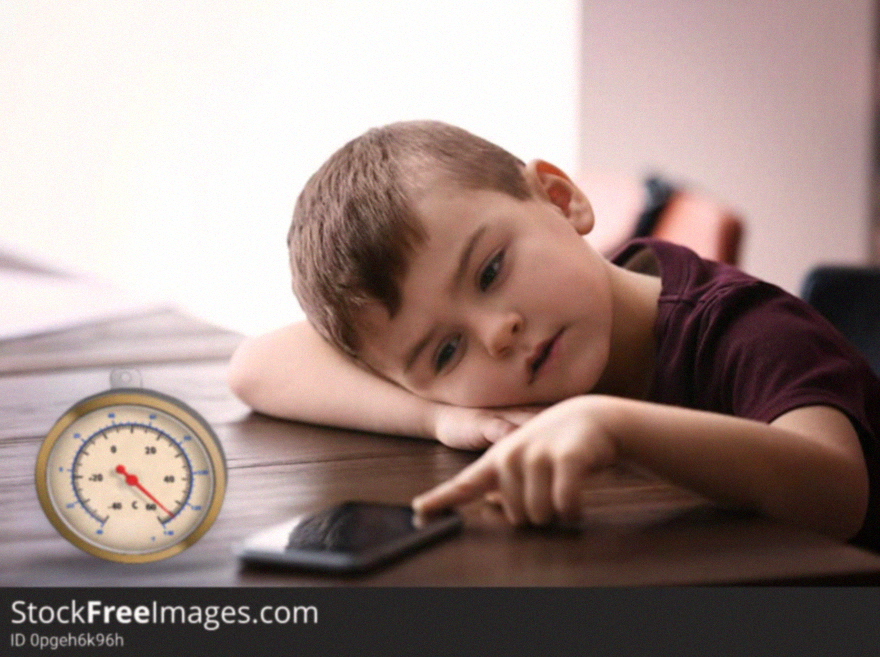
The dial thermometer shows 55 °C
